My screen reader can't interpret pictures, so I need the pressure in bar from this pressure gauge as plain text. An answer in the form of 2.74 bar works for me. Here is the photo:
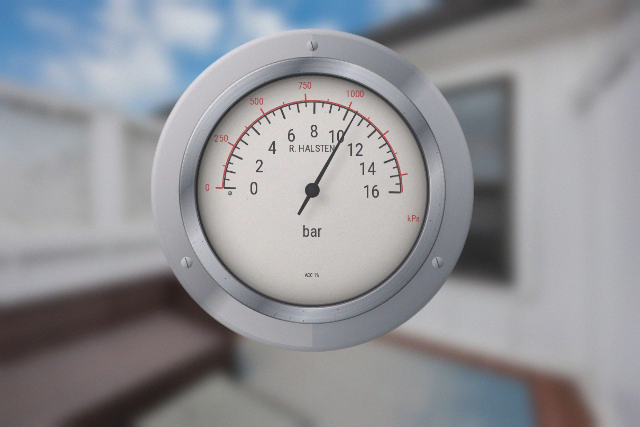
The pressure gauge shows 10.5 bar
